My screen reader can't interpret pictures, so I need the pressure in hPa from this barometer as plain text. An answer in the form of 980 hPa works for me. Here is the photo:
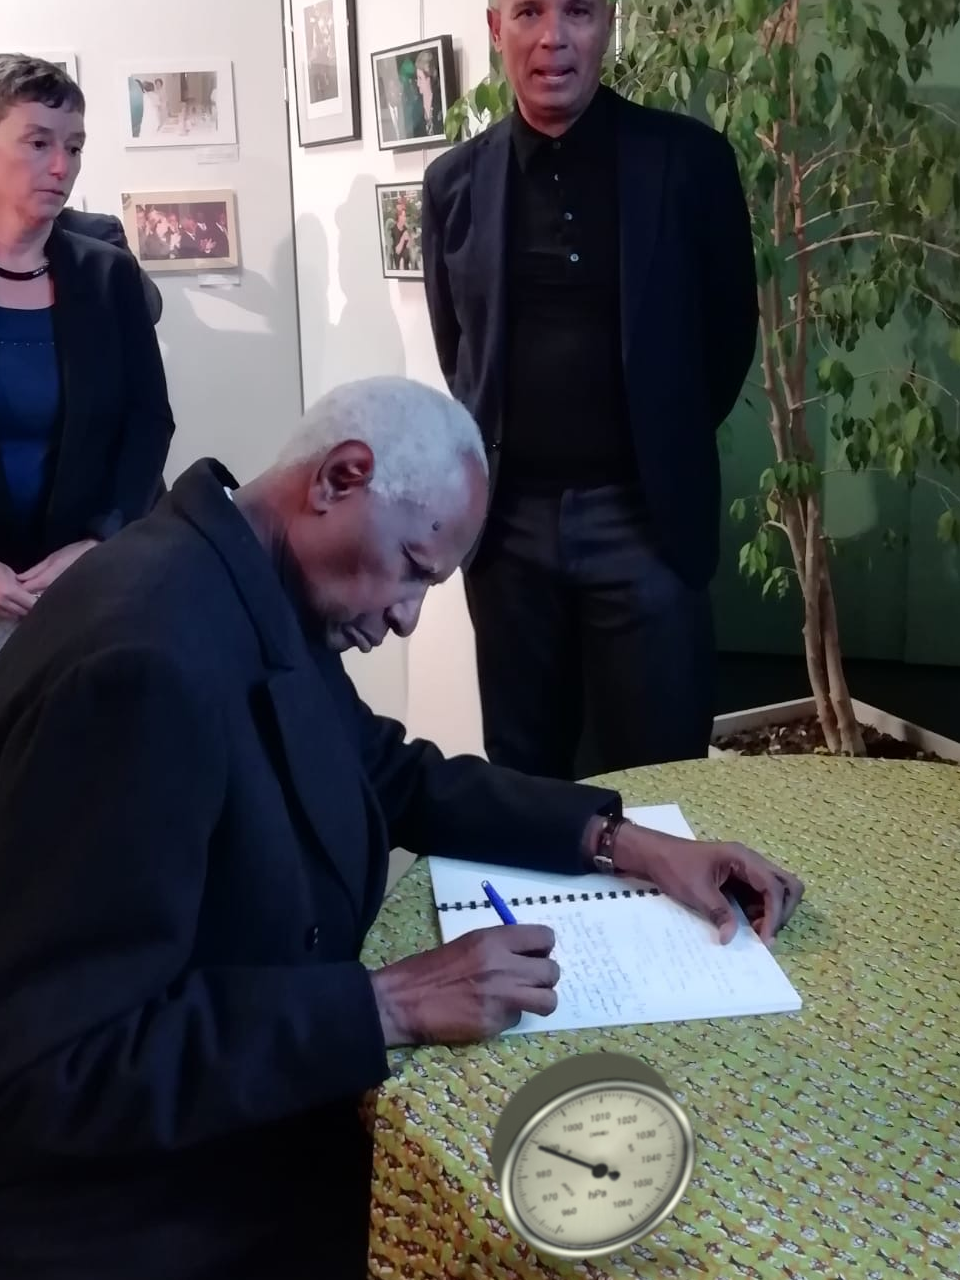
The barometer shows 990 hPa
